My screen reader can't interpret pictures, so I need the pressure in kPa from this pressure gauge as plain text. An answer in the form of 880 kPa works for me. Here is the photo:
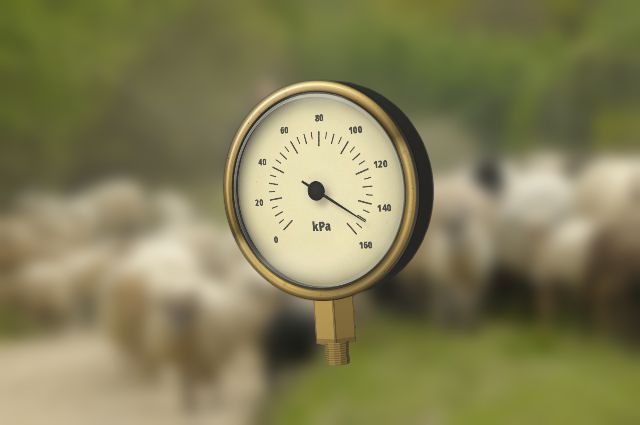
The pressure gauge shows 150 kPa
